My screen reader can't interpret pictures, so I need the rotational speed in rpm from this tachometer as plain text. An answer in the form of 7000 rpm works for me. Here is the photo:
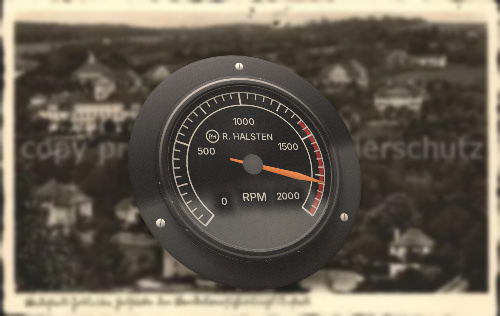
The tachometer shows 1800 rpm
